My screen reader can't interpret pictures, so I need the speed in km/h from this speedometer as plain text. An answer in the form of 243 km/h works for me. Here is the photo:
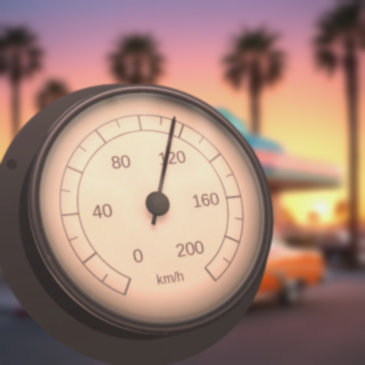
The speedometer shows 115 km/h
